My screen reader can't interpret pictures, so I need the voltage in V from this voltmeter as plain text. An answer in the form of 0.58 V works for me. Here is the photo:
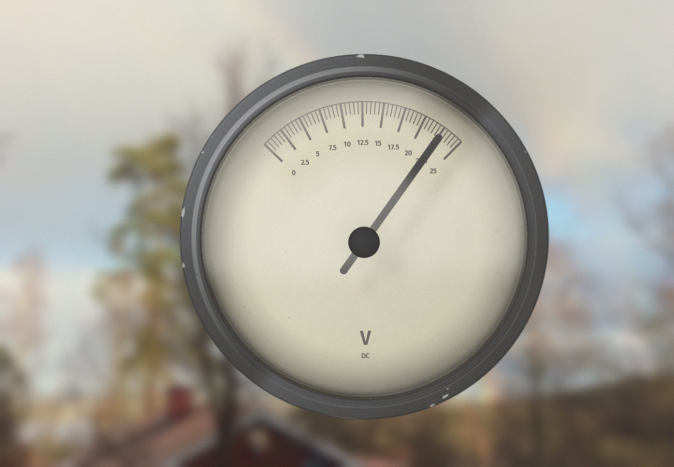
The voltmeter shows 22.5 V
